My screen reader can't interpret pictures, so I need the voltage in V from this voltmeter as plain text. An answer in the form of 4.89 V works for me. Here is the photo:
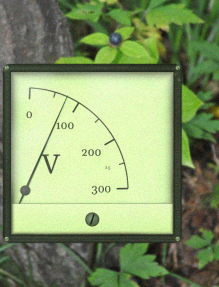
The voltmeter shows 75 V
